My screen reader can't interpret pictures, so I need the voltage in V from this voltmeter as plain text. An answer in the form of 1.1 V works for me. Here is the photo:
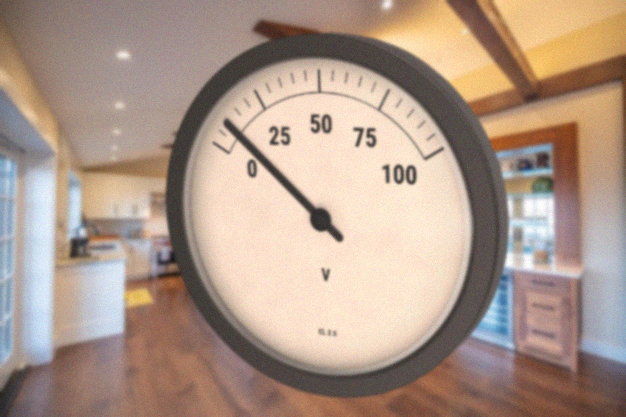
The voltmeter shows 10 V
